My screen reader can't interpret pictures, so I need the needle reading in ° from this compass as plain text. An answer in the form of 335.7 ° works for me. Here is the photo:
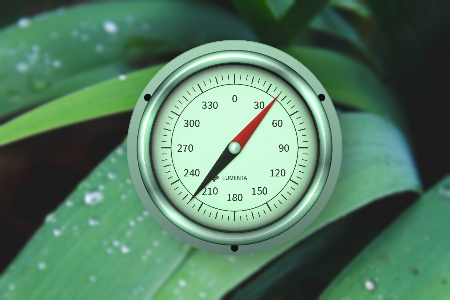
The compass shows 40 °
